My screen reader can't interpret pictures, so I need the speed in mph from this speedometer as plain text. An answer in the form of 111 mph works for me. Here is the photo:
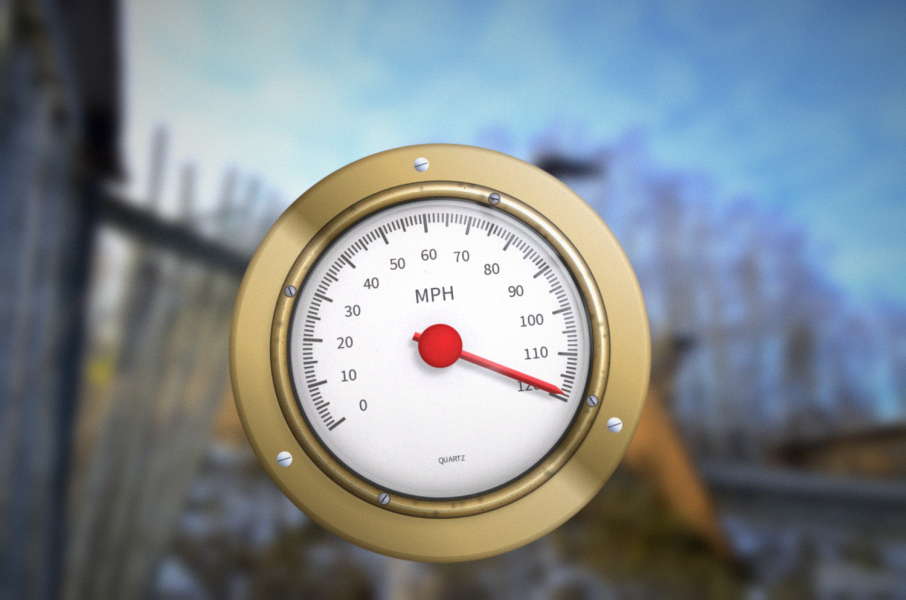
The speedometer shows 119 mph
